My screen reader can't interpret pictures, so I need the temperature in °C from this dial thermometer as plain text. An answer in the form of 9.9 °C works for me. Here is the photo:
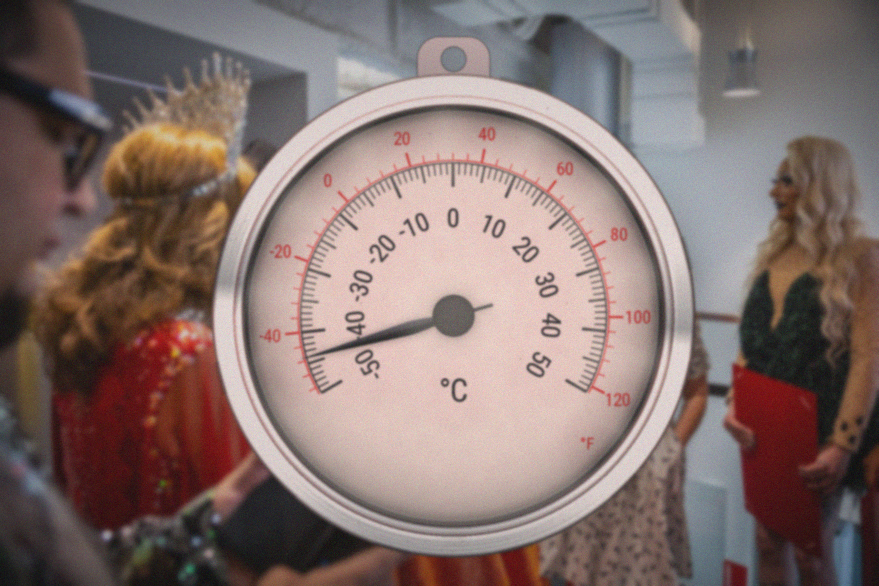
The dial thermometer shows -44 °C
